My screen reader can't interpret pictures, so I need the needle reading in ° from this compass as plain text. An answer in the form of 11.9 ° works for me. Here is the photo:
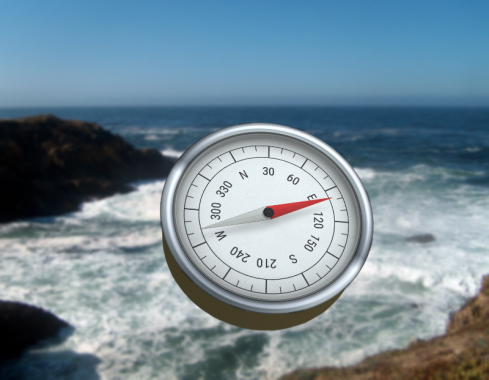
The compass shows 100 °
